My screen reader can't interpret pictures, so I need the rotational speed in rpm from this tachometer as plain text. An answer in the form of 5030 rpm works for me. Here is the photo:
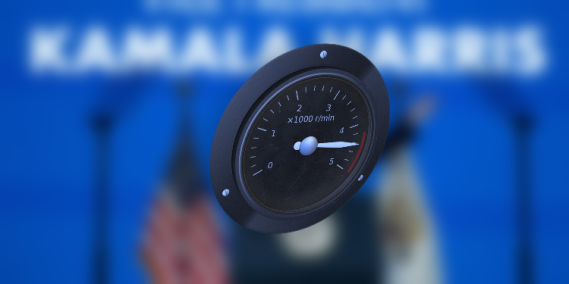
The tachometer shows 4400 rpm
